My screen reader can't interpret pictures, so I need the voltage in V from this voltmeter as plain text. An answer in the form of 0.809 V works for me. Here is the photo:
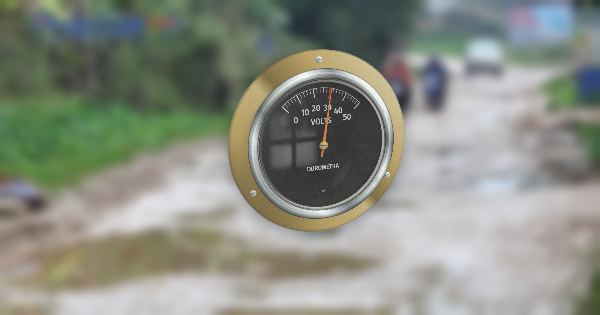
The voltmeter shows 30 V
